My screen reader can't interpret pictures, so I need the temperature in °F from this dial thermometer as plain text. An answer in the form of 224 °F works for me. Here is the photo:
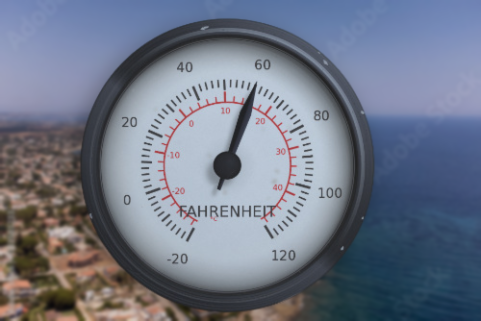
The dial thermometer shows 60 °F
